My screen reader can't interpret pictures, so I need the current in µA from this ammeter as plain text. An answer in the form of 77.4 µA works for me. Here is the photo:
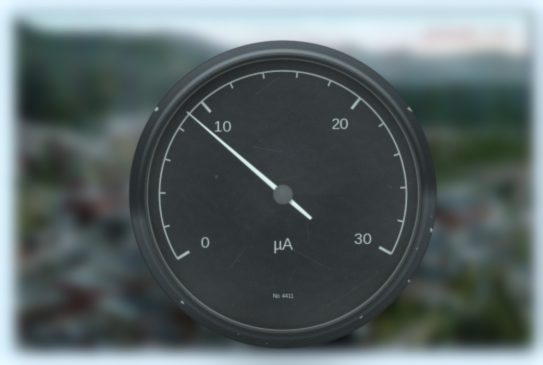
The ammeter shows 9 µA
